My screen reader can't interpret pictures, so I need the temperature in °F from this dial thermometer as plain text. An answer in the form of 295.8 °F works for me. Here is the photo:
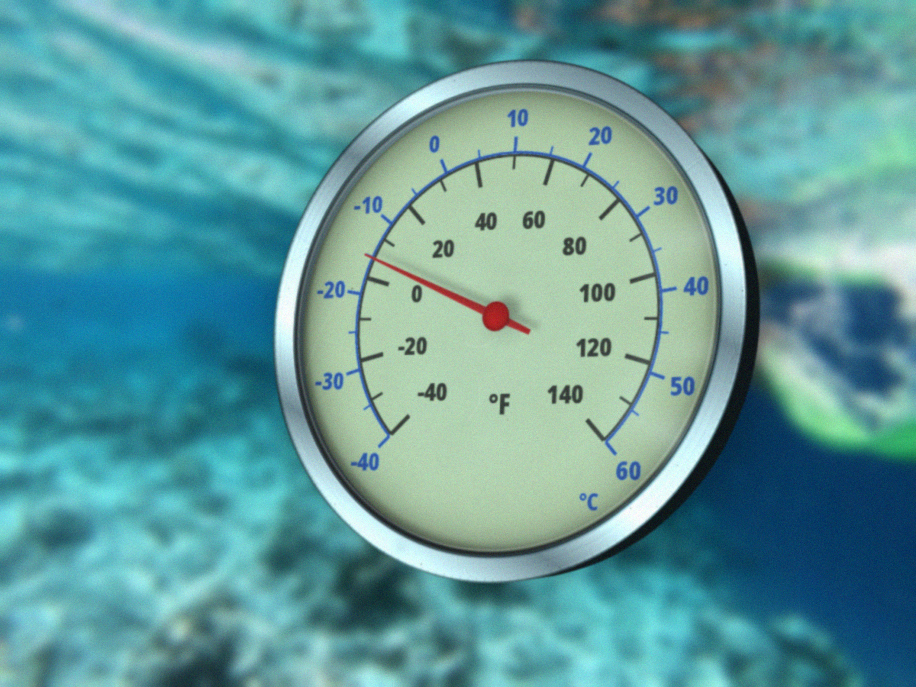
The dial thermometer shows 5 °F
